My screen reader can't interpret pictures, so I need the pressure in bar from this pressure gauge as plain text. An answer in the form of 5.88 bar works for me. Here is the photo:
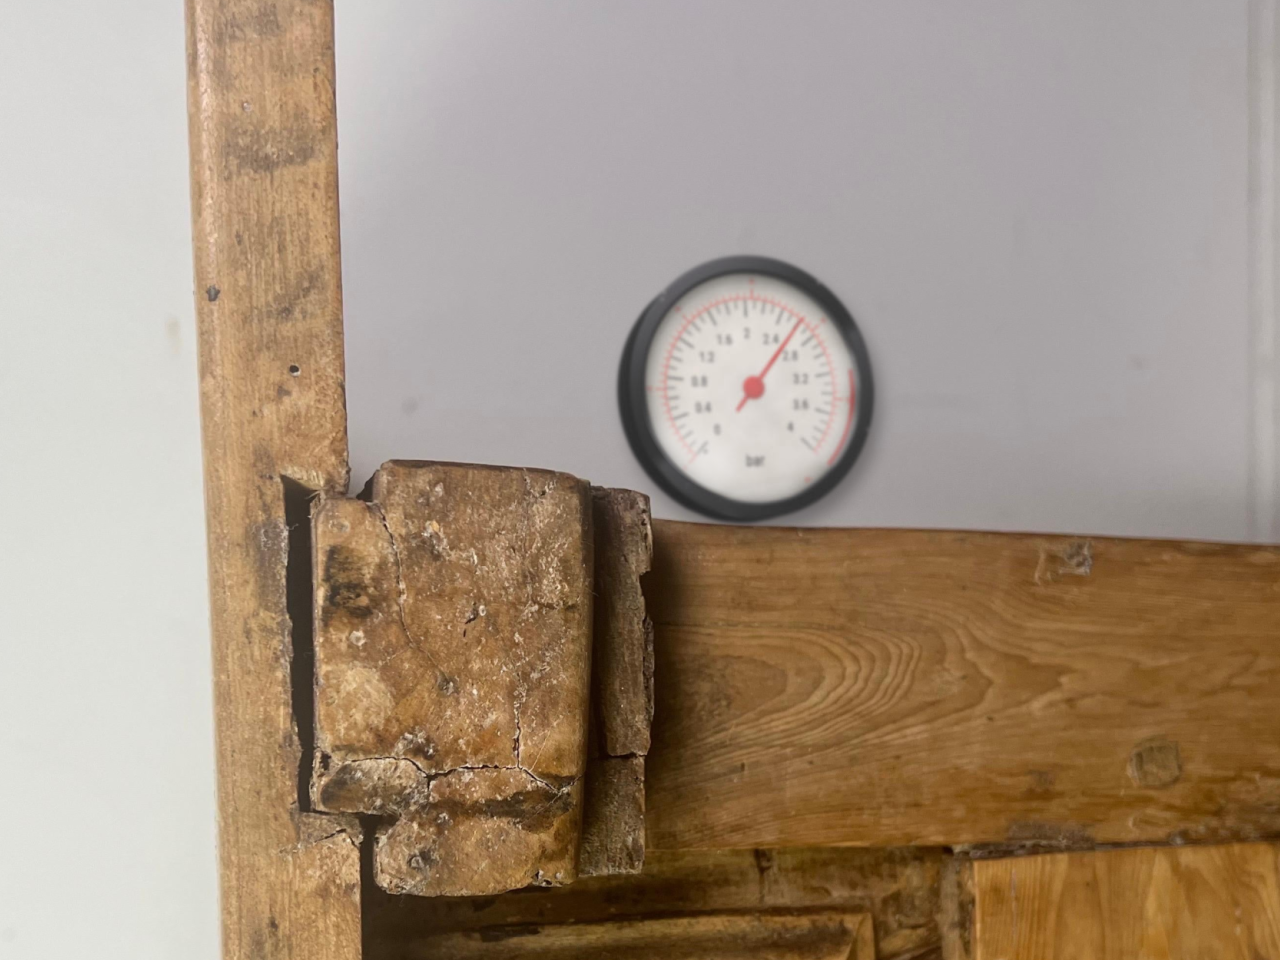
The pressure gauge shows 2.6 bar
